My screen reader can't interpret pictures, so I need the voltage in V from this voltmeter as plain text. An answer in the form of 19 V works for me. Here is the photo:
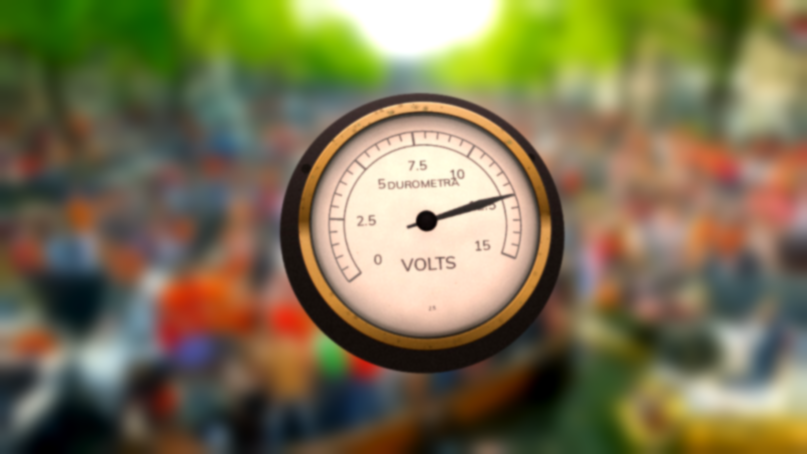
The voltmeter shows 12.5 V
